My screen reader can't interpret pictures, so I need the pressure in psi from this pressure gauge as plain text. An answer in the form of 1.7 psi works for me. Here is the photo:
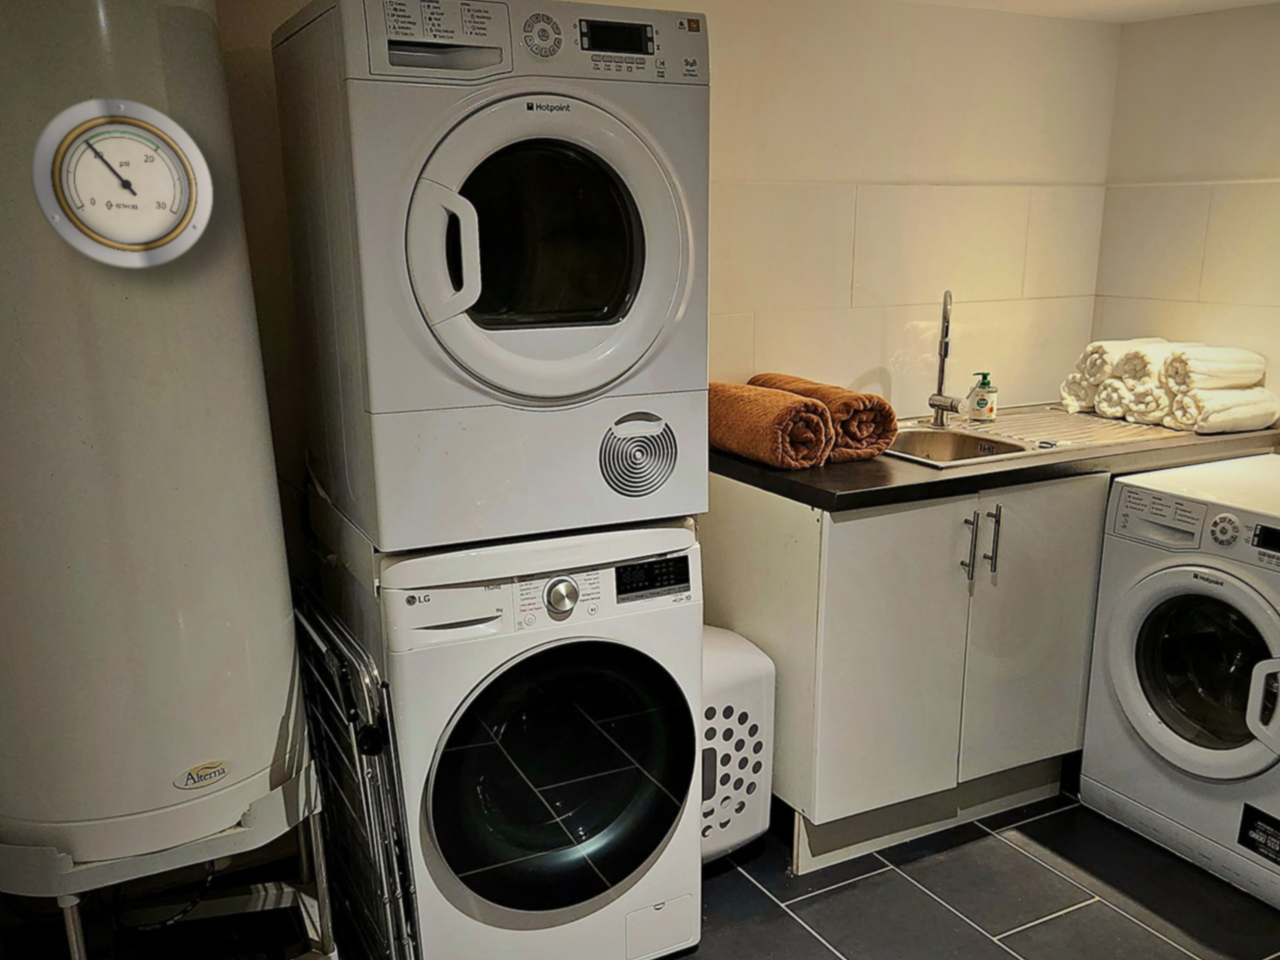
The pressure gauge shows 10 psi
